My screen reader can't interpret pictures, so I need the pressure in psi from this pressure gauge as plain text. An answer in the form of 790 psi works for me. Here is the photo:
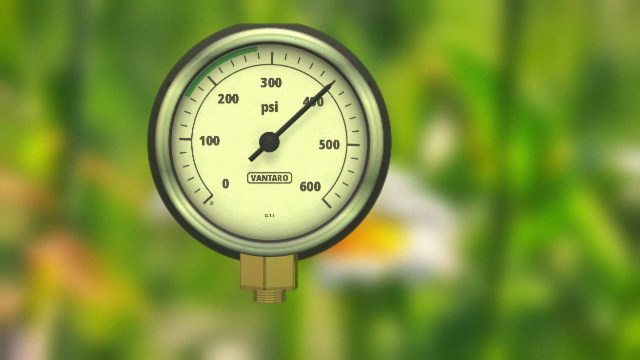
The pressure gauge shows 400 psi
